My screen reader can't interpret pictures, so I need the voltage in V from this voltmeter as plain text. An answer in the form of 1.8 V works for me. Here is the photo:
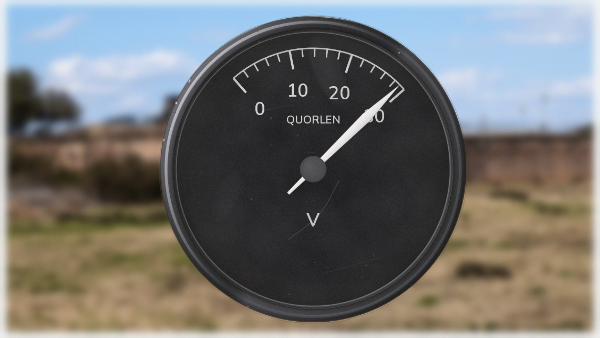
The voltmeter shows 29 V
